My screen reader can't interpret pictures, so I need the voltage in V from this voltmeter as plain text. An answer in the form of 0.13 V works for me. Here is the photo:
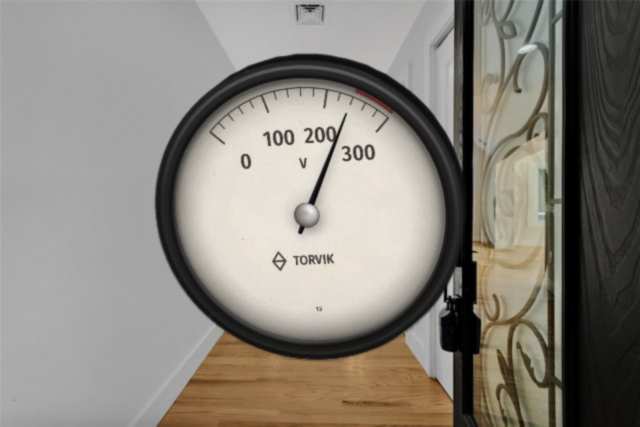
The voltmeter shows 240 V
